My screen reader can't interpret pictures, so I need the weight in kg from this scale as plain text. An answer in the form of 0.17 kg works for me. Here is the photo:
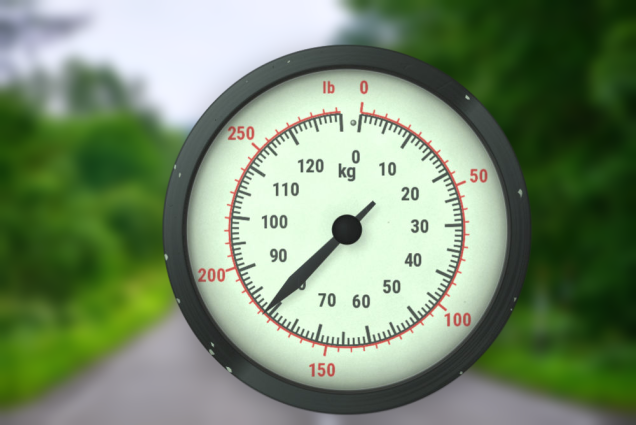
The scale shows 81 kg
